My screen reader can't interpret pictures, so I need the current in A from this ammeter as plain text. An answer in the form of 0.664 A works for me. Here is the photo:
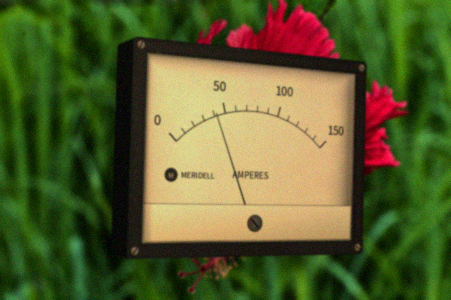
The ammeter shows 40 A
